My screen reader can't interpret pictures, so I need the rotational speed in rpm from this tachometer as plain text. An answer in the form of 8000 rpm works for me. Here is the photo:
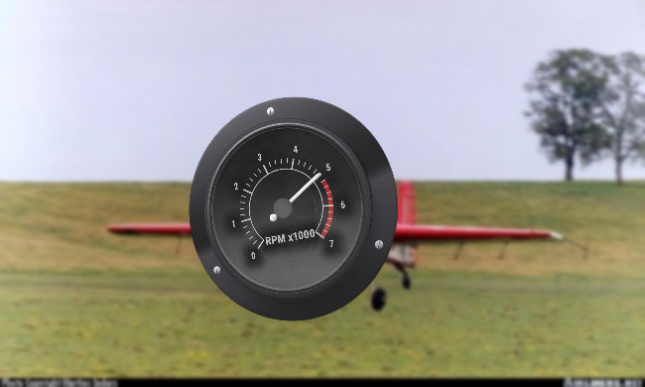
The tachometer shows 5000 rpm
